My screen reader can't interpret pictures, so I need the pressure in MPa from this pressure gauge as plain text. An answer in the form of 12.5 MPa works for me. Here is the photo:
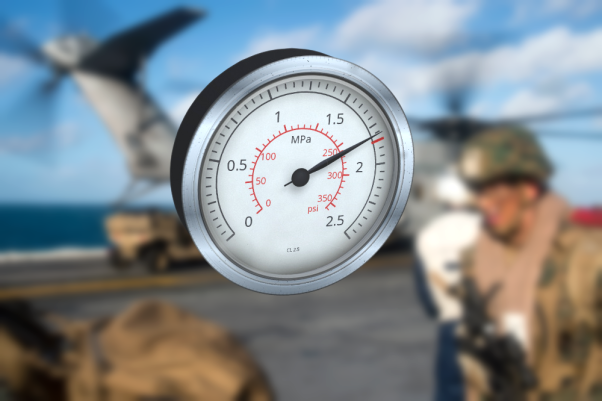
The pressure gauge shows 1.8 MPa
